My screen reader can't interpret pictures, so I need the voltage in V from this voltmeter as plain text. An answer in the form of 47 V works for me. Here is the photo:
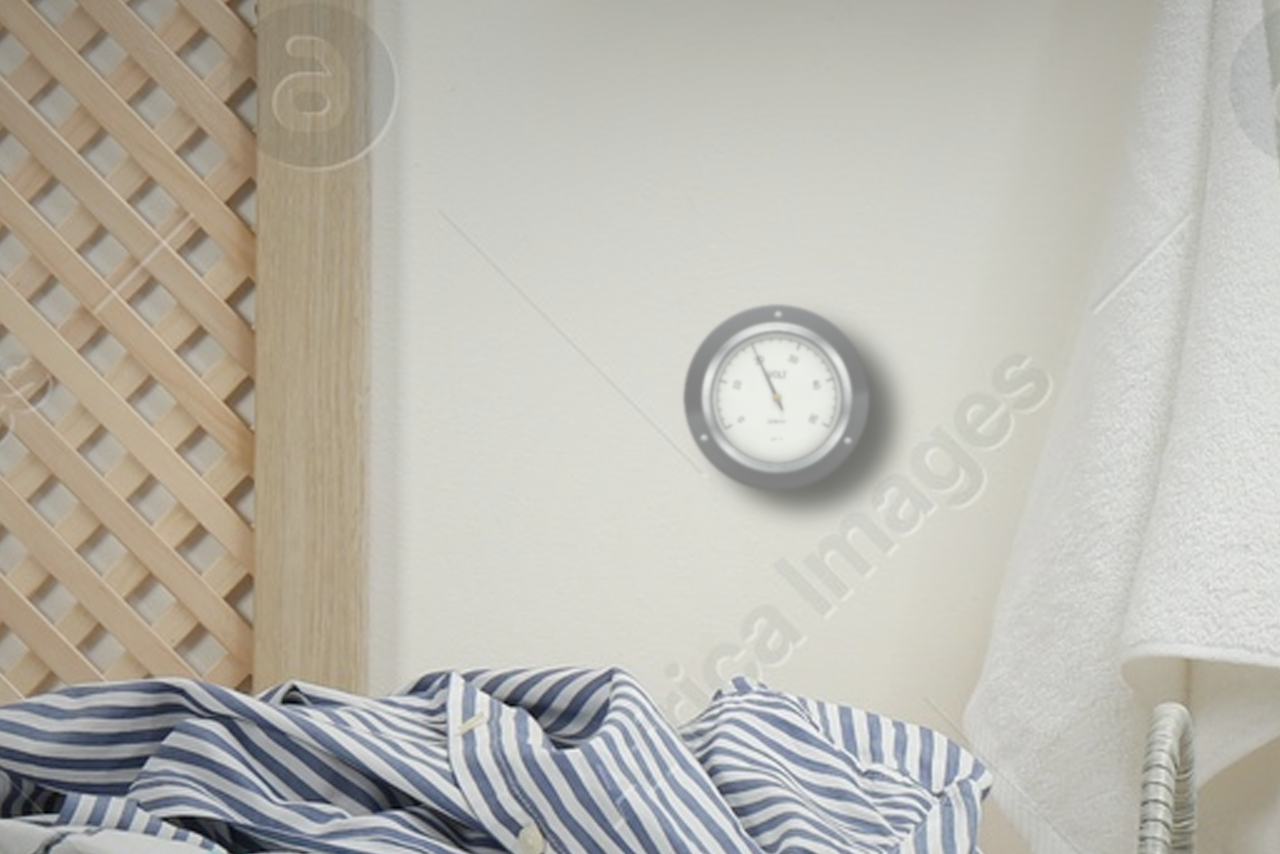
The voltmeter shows 20 V
